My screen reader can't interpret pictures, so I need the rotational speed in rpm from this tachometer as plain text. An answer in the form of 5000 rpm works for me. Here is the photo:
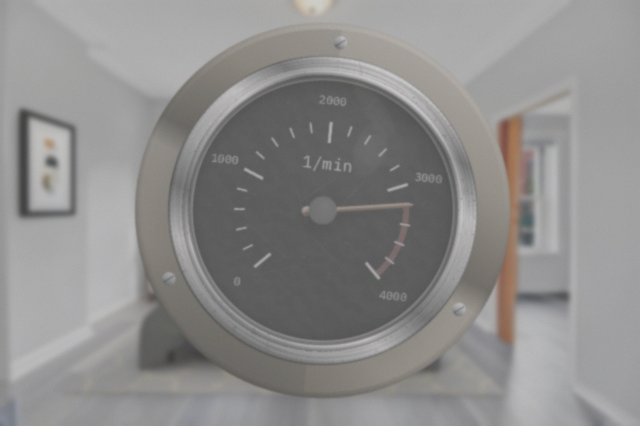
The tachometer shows 3200 rpm
